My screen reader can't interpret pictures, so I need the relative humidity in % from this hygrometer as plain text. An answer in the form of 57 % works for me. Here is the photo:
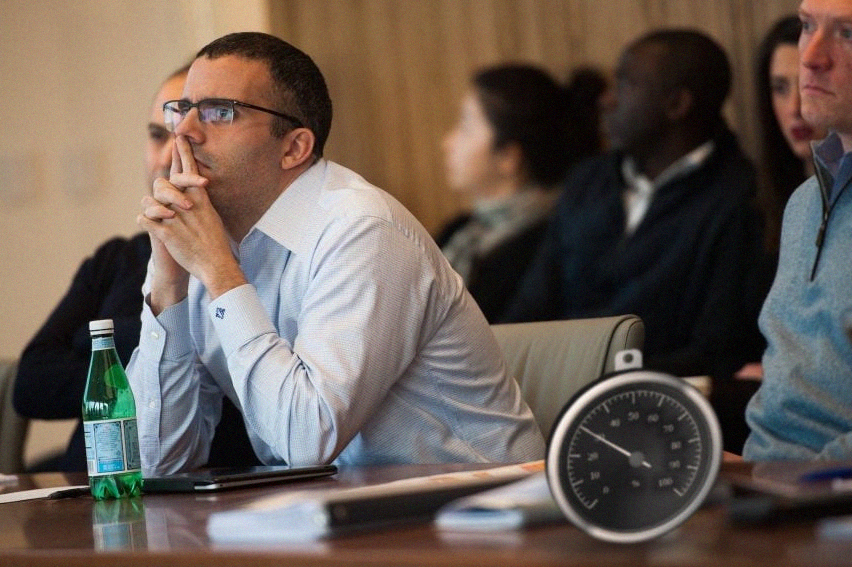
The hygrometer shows 30 %
